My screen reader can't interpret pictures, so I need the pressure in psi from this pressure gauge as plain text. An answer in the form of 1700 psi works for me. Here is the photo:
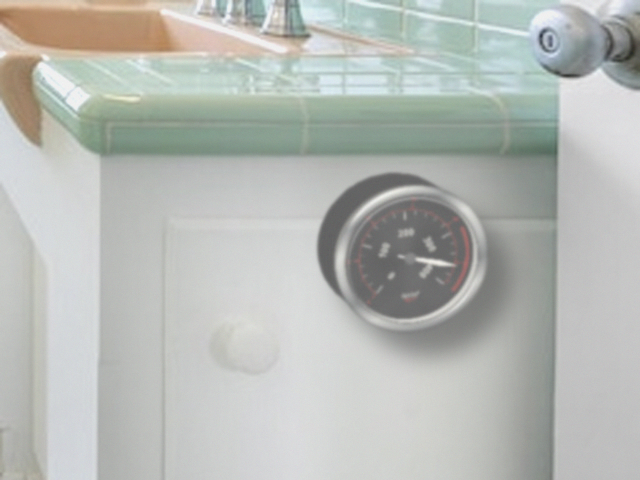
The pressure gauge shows 360 psi
